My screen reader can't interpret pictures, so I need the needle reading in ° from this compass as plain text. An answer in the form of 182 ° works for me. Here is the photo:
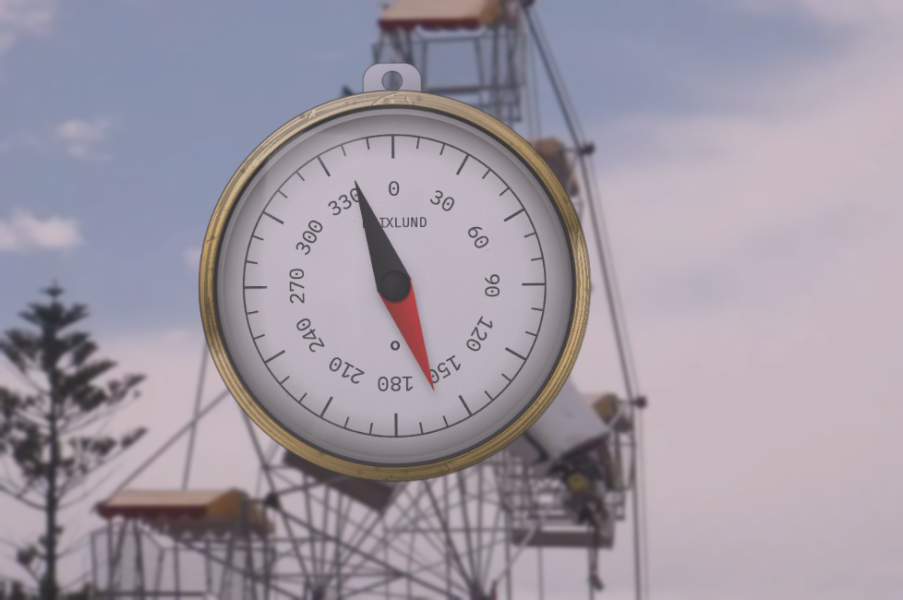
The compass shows 160 °
